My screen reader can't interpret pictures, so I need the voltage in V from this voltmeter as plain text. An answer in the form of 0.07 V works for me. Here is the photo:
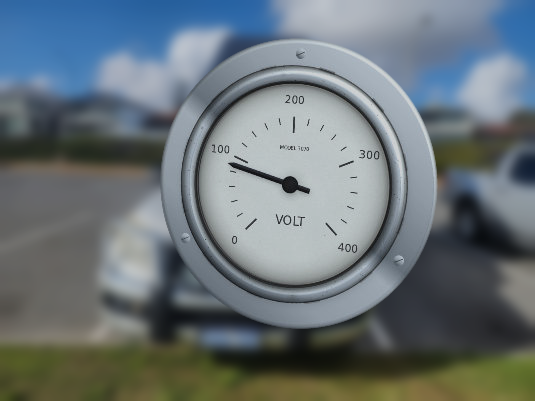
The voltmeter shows 90 V
